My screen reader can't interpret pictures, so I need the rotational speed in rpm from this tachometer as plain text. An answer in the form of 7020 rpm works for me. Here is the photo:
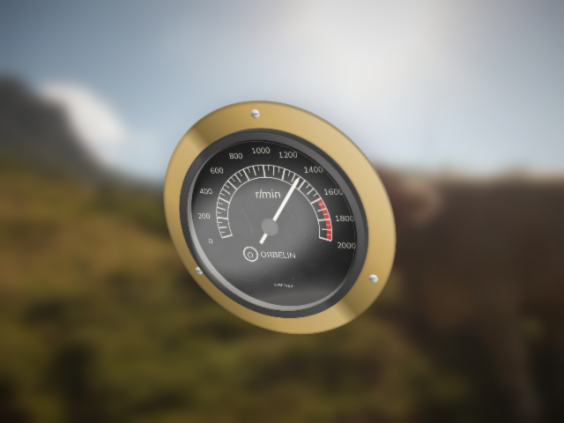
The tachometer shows 1350 rpm
